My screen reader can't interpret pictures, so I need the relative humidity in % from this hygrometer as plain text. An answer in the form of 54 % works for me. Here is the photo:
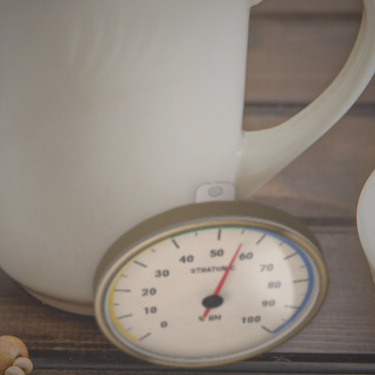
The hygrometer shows 55 %
